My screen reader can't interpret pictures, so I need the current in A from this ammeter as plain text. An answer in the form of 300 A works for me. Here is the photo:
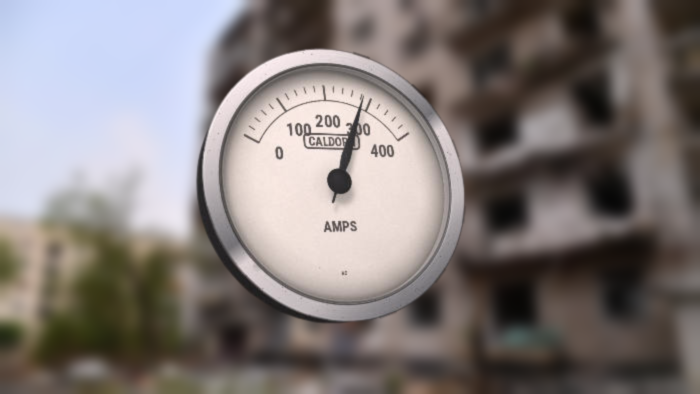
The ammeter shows 280 A
